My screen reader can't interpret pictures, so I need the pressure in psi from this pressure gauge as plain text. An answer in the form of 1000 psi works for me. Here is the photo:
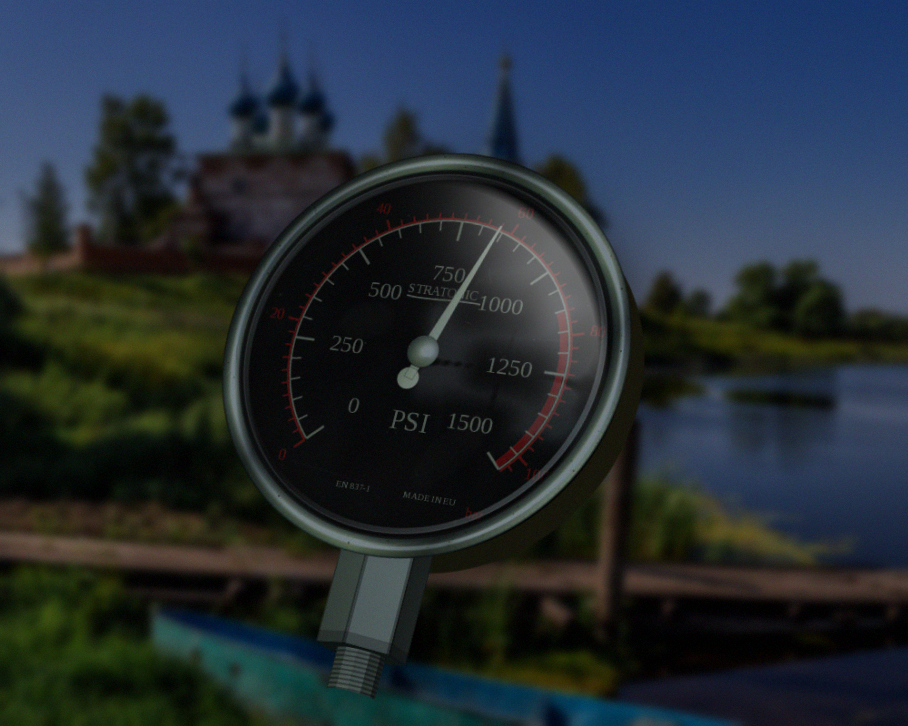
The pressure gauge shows 850 psi
